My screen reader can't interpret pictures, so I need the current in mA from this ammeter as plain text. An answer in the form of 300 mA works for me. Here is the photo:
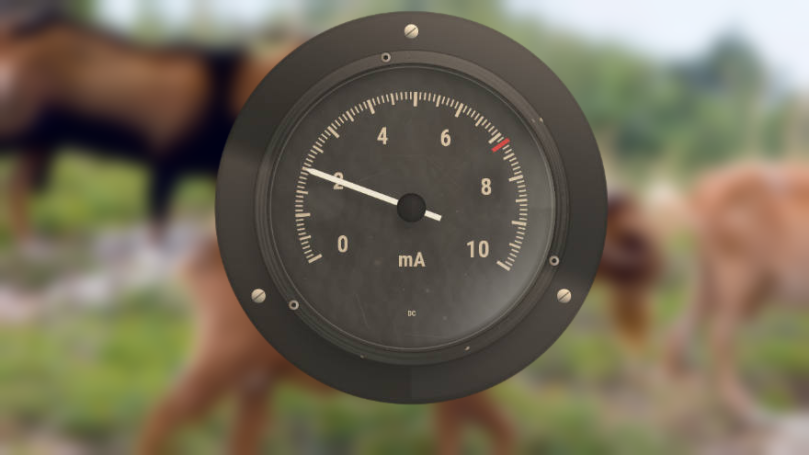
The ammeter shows 2 mA
